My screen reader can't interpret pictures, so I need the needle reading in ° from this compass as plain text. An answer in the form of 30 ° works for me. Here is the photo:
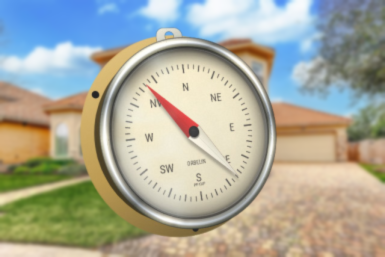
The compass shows 320 °
